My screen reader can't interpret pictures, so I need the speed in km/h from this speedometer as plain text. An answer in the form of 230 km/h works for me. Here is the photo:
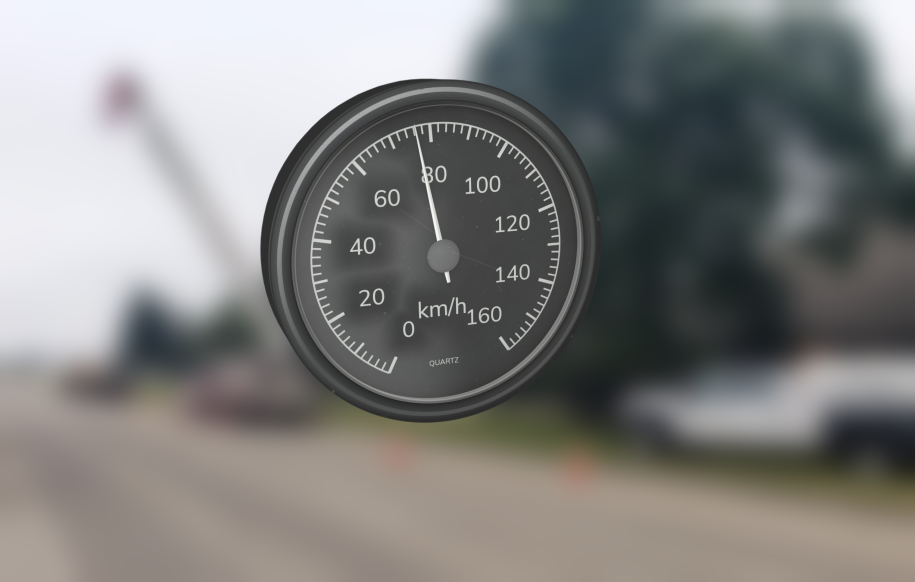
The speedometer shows 76 km/h
